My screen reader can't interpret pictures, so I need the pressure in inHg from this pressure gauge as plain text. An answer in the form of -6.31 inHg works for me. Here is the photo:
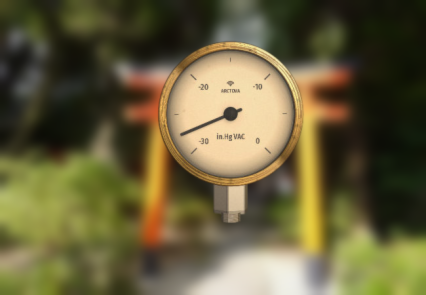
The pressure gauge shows -27.5 inHg
